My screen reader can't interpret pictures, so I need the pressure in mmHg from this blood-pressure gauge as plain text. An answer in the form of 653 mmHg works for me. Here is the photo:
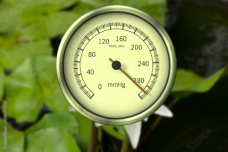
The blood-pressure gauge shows 290 mmHg
